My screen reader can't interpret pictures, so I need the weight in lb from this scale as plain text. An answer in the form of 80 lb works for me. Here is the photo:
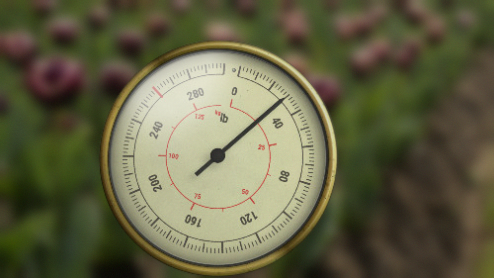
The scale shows 30 lb
